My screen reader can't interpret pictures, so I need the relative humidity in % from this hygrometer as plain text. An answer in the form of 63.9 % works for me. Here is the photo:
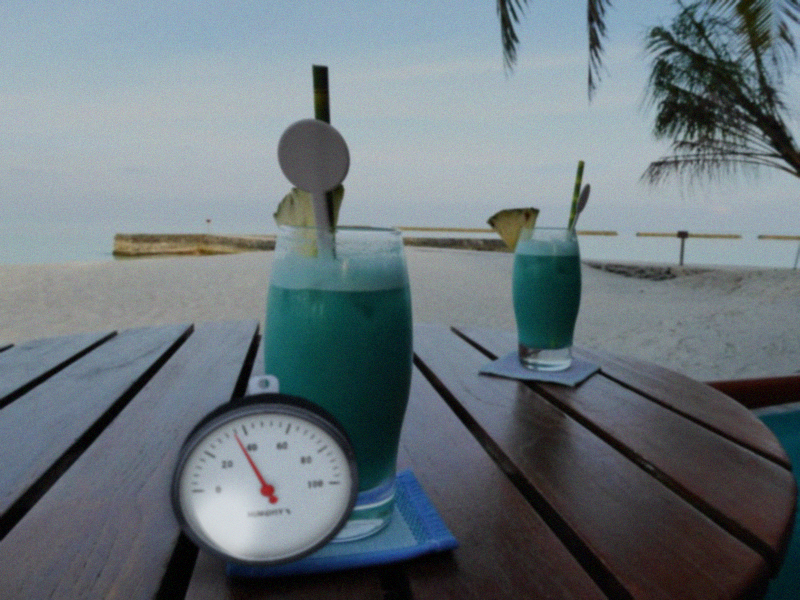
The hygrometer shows 36 %
